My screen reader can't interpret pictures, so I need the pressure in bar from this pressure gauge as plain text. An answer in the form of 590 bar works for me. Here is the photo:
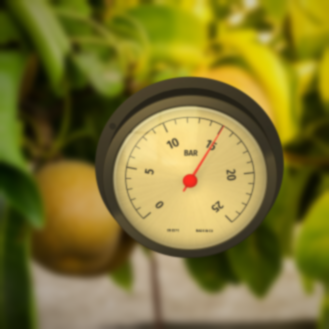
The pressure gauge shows 15 bar
